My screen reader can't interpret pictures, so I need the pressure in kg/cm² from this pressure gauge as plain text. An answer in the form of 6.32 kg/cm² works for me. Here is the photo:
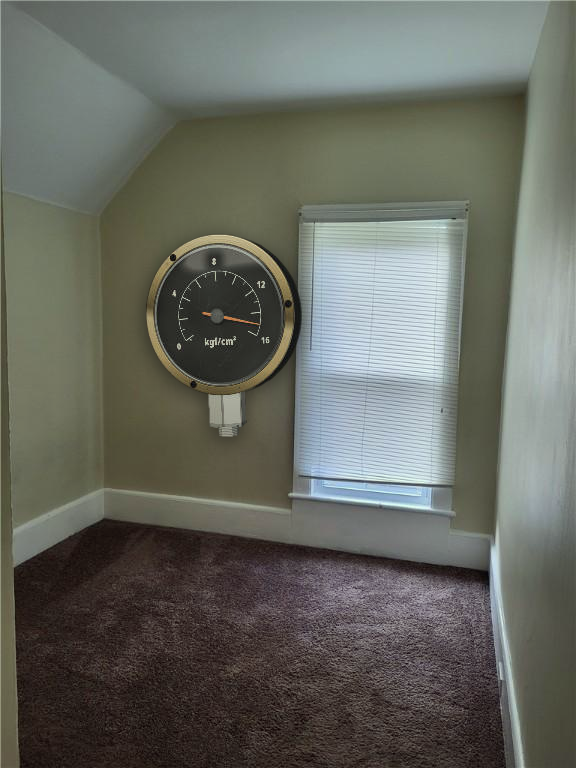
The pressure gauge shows 15 kg/cm²
